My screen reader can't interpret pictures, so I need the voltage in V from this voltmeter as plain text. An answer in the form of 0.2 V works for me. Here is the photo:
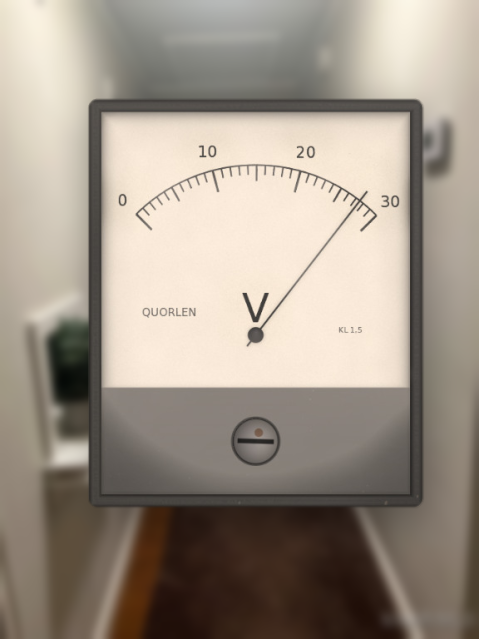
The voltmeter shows 27.5 V
